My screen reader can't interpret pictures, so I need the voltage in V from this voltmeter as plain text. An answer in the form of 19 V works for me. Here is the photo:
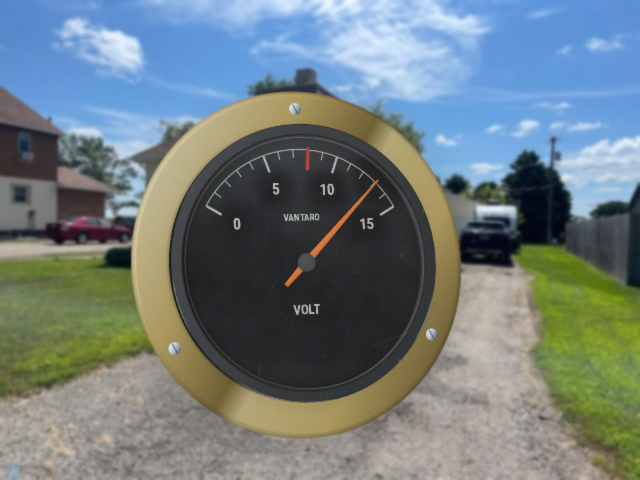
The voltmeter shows 13 V
